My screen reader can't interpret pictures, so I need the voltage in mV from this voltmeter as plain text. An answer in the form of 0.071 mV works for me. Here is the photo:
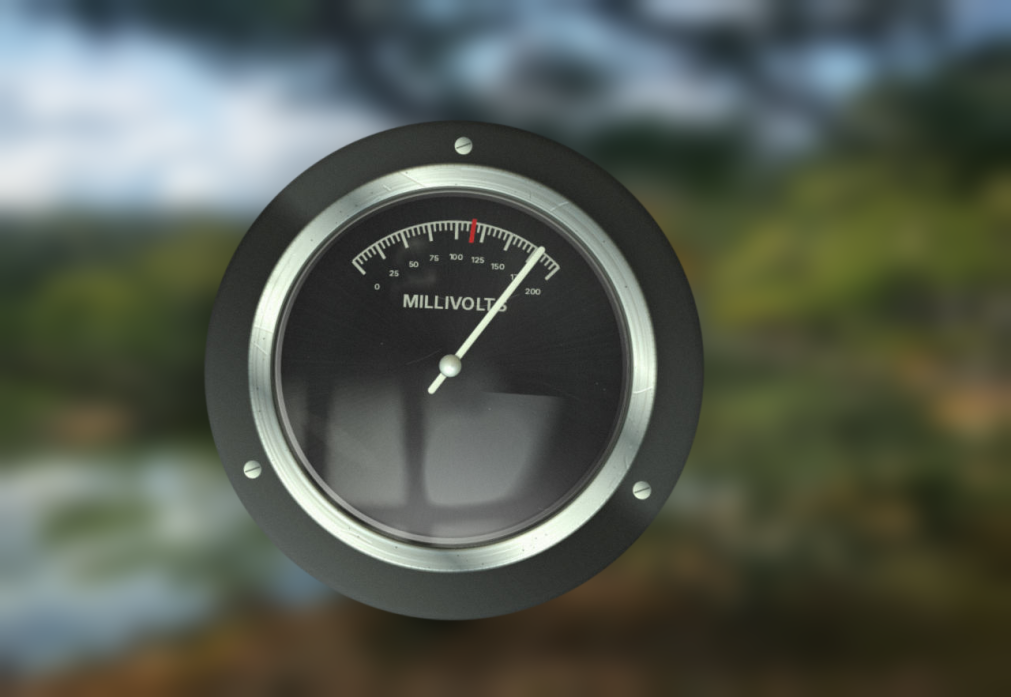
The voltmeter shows 180 mV
